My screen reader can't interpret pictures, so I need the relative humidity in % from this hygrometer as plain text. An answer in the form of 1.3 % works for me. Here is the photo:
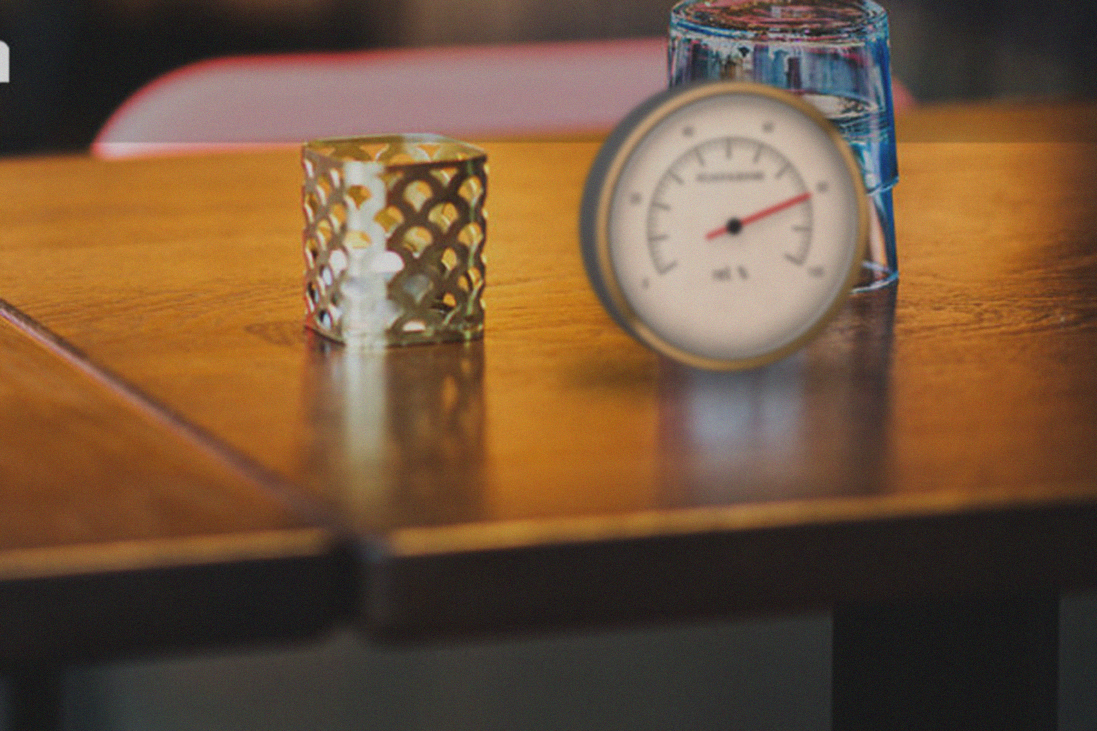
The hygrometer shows 80 %
